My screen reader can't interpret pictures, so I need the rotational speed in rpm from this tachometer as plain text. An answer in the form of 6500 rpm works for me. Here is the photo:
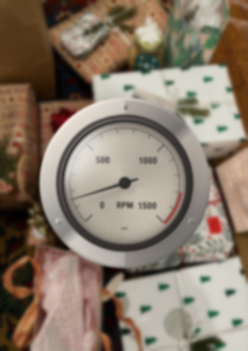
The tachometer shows 150 rpm
